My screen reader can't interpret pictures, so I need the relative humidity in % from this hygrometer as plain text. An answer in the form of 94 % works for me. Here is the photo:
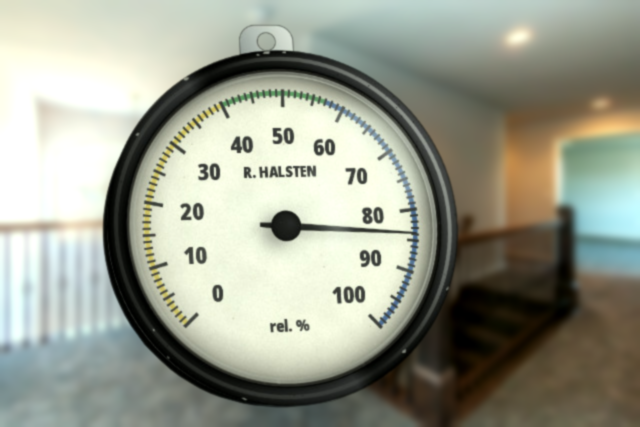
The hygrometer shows 84 %
